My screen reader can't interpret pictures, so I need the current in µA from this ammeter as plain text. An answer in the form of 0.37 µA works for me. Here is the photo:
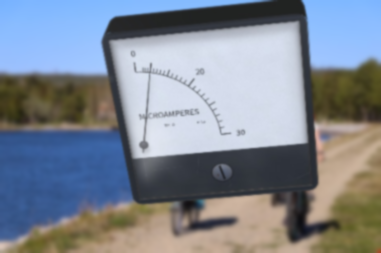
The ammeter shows 10 µA
